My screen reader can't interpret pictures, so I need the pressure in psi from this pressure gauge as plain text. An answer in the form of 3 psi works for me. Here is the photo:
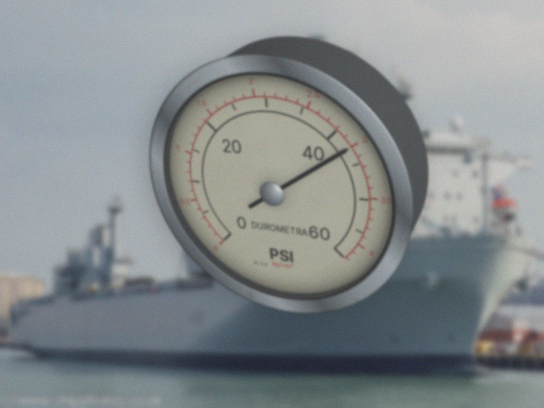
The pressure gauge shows 42.5 psi
